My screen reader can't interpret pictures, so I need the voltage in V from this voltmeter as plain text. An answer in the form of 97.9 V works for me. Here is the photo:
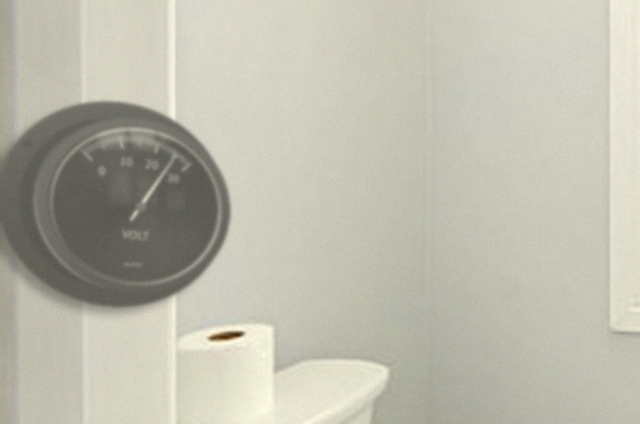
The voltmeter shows 25 V
